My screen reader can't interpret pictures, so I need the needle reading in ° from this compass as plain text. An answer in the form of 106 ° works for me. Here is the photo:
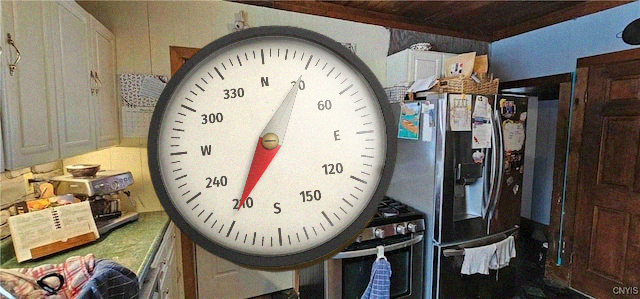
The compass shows 210 °
